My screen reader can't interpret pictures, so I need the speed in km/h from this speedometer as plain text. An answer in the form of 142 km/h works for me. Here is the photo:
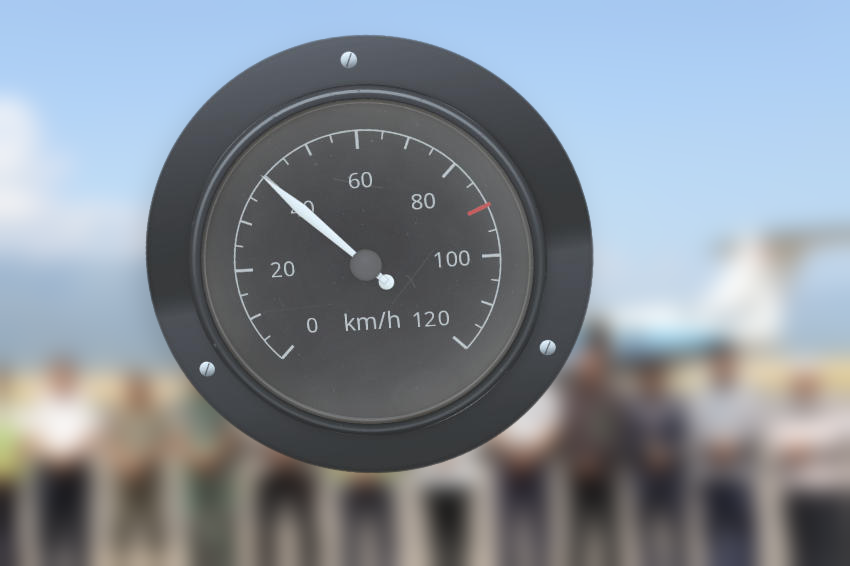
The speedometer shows 40 km/h
